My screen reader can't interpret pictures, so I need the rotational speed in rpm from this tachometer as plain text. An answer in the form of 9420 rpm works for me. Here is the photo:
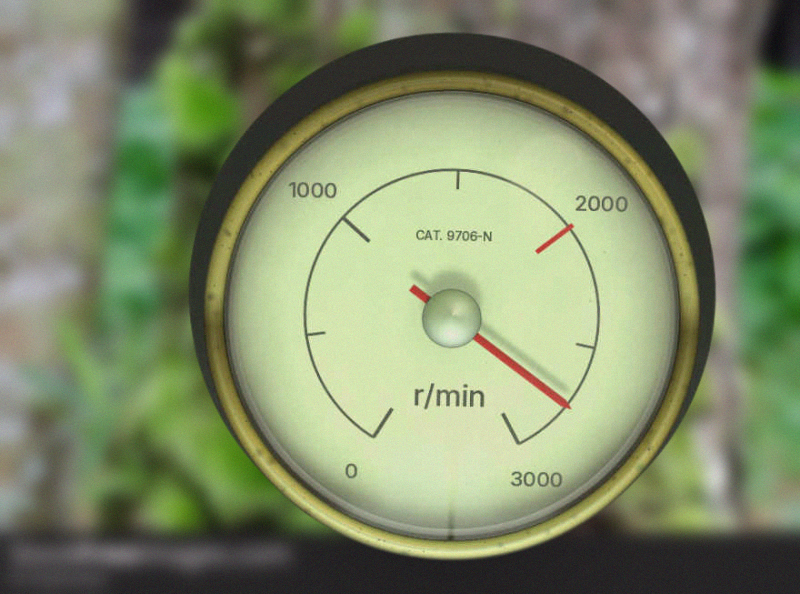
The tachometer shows 2750 rpm
